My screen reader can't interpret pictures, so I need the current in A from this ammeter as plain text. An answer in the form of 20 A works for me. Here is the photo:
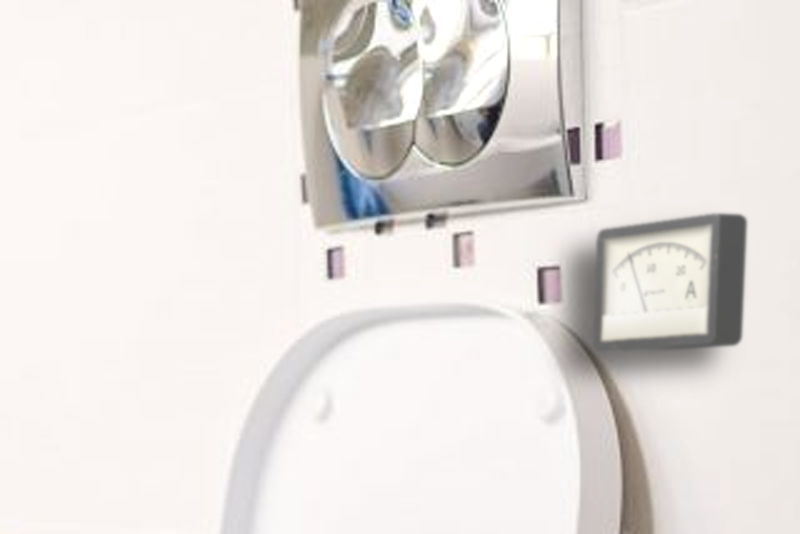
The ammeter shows 5 A
